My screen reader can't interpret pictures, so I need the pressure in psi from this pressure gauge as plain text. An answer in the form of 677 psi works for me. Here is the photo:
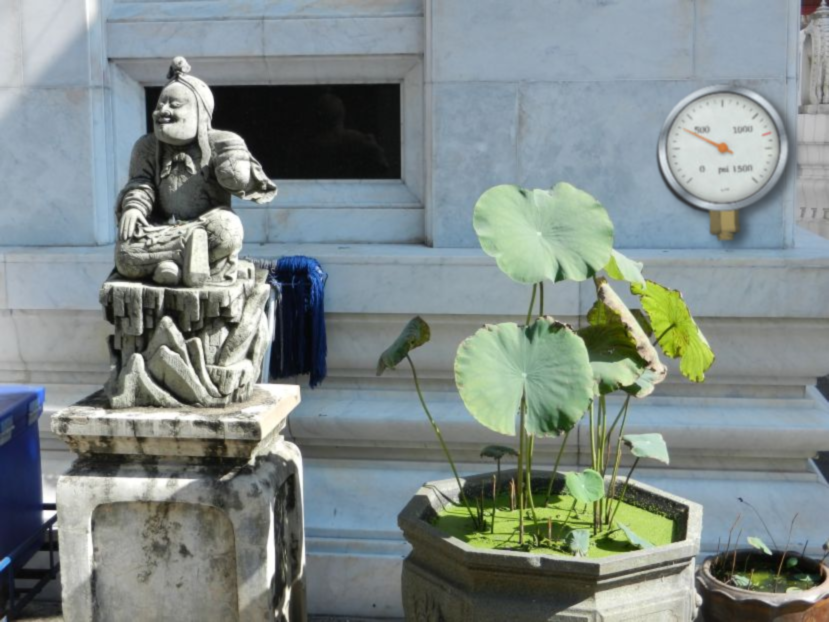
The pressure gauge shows 400 psi
